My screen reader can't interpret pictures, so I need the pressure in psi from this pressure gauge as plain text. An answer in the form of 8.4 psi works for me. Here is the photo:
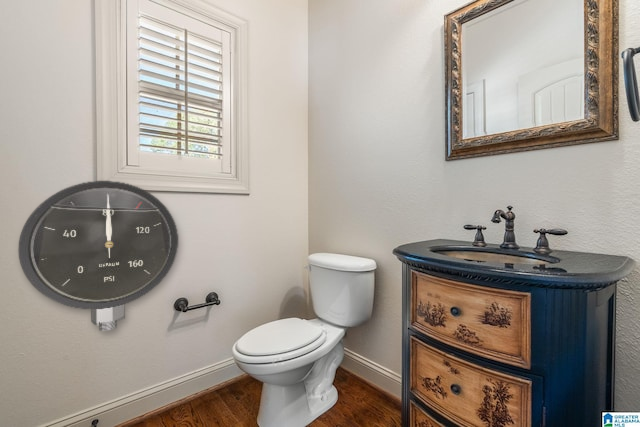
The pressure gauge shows 80 psi
